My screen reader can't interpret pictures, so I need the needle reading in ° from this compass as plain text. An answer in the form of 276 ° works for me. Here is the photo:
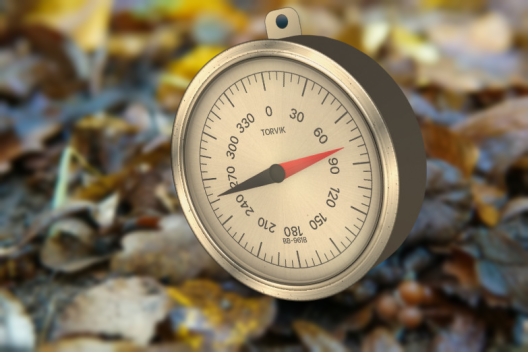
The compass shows 77.5 °
